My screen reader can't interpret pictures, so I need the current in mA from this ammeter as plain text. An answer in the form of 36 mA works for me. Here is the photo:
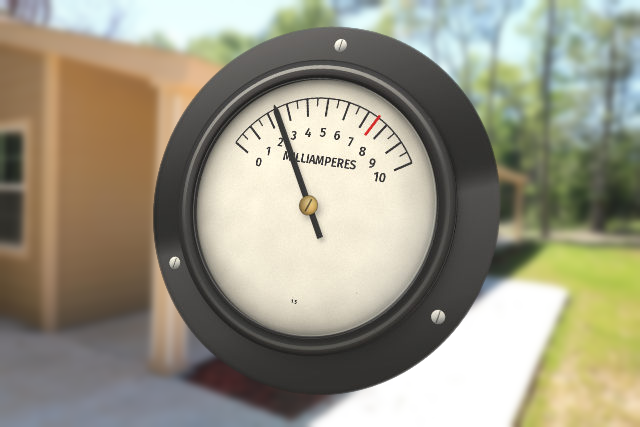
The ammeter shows 2.5 mA
